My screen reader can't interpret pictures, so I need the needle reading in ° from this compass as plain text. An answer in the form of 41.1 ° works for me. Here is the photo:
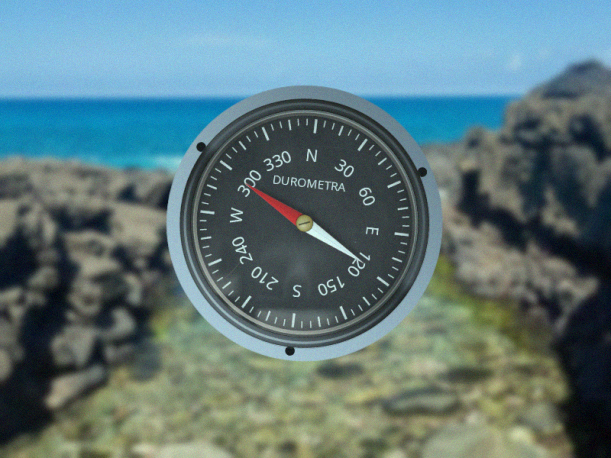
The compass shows 297.5 °
